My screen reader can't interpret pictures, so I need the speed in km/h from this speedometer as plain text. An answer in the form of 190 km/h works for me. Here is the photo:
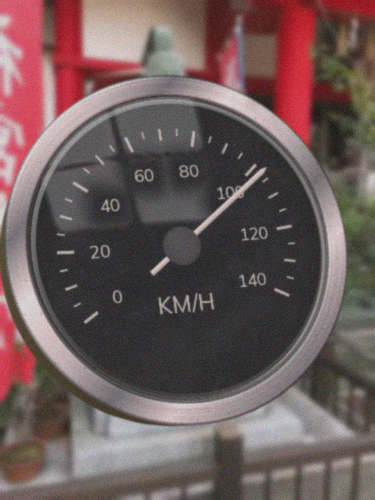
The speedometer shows 102.5 km/h
